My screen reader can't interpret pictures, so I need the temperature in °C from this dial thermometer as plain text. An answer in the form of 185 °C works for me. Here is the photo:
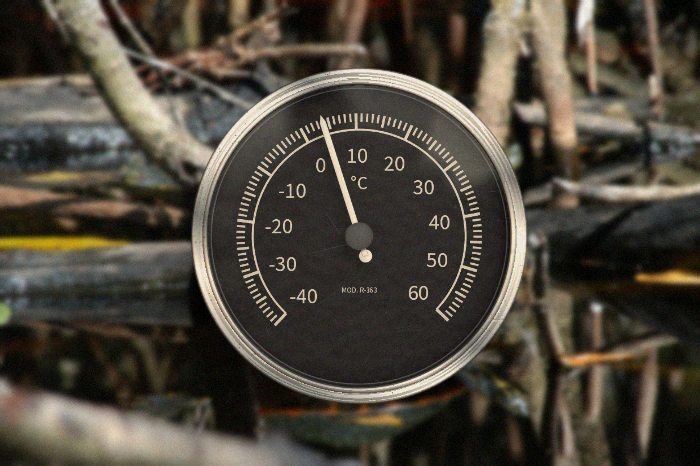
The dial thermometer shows 4 °C
